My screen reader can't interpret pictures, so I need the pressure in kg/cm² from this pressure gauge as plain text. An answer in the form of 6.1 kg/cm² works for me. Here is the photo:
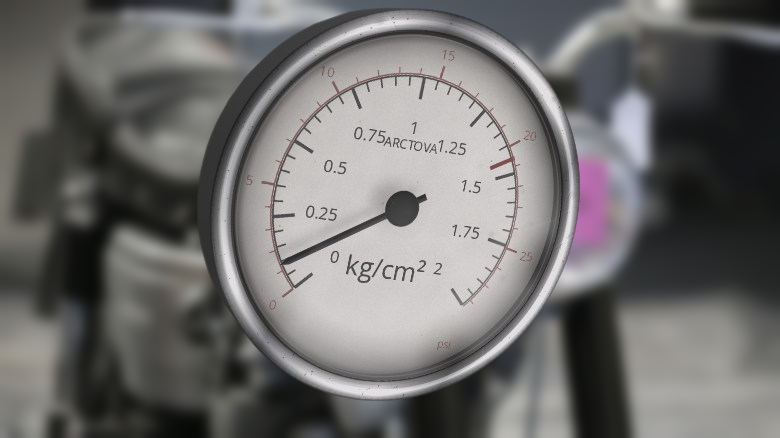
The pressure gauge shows 0.1 kg/cm²
